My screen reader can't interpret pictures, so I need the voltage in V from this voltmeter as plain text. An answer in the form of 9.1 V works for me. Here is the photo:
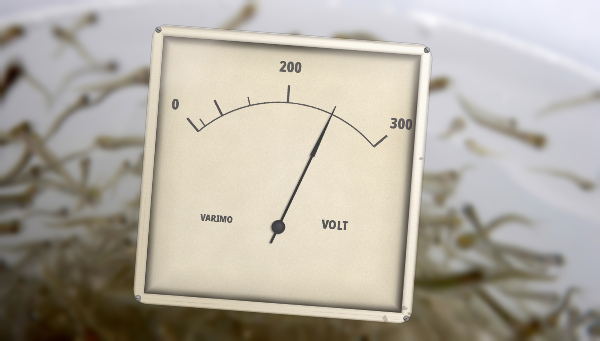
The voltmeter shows 250 V
